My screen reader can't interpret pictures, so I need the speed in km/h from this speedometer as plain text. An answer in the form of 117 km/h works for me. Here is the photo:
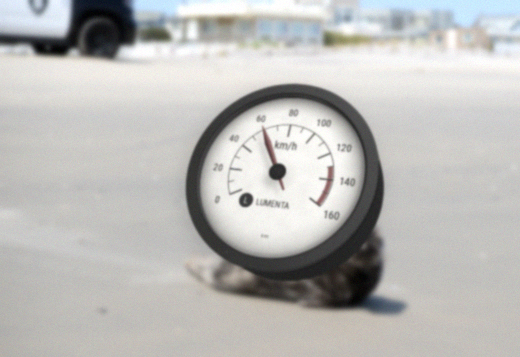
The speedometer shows 60 km/h
